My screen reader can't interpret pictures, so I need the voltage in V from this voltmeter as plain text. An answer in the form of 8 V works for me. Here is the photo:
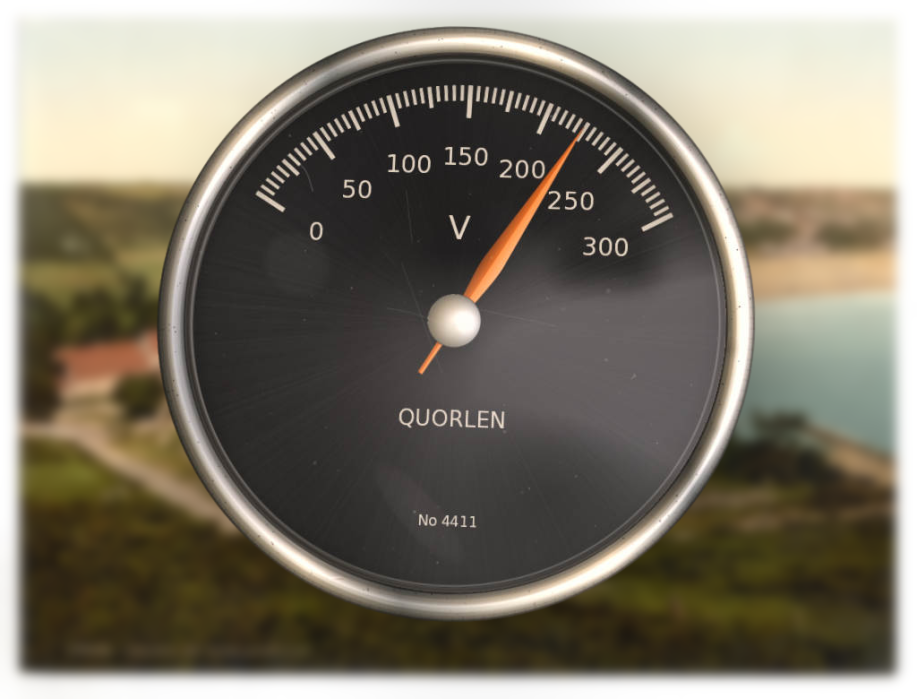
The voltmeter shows 225 V
